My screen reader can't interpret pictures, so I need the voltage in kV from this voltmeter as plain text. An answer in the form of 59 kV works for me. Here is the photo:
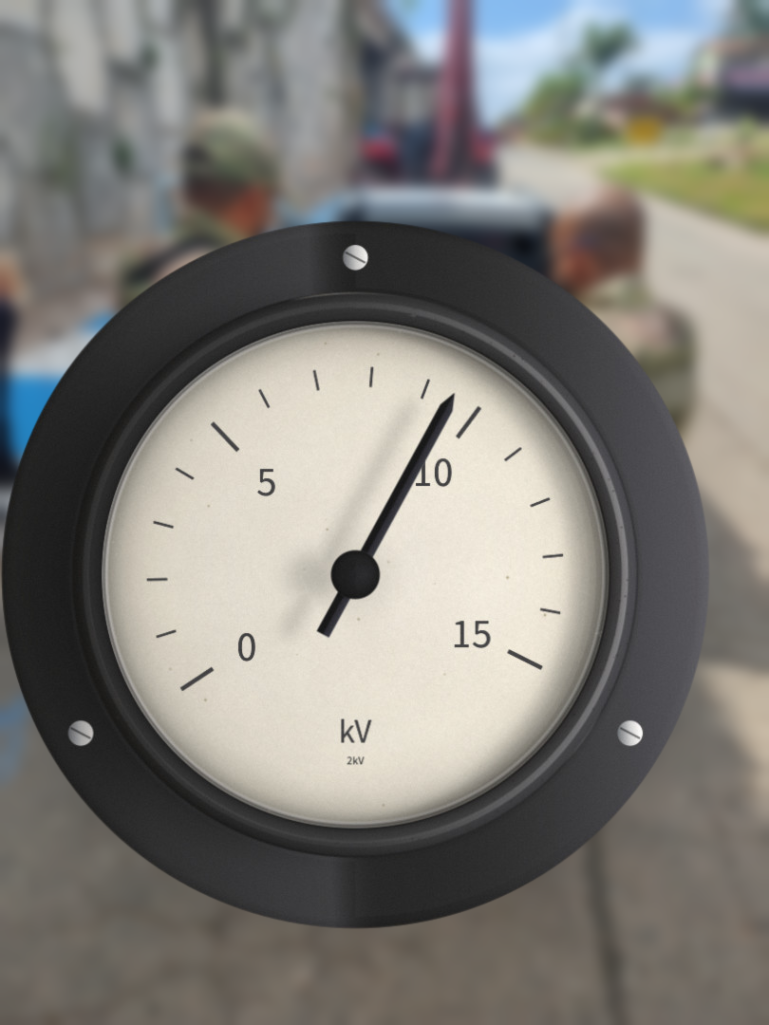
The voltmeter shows 9.5 kV
